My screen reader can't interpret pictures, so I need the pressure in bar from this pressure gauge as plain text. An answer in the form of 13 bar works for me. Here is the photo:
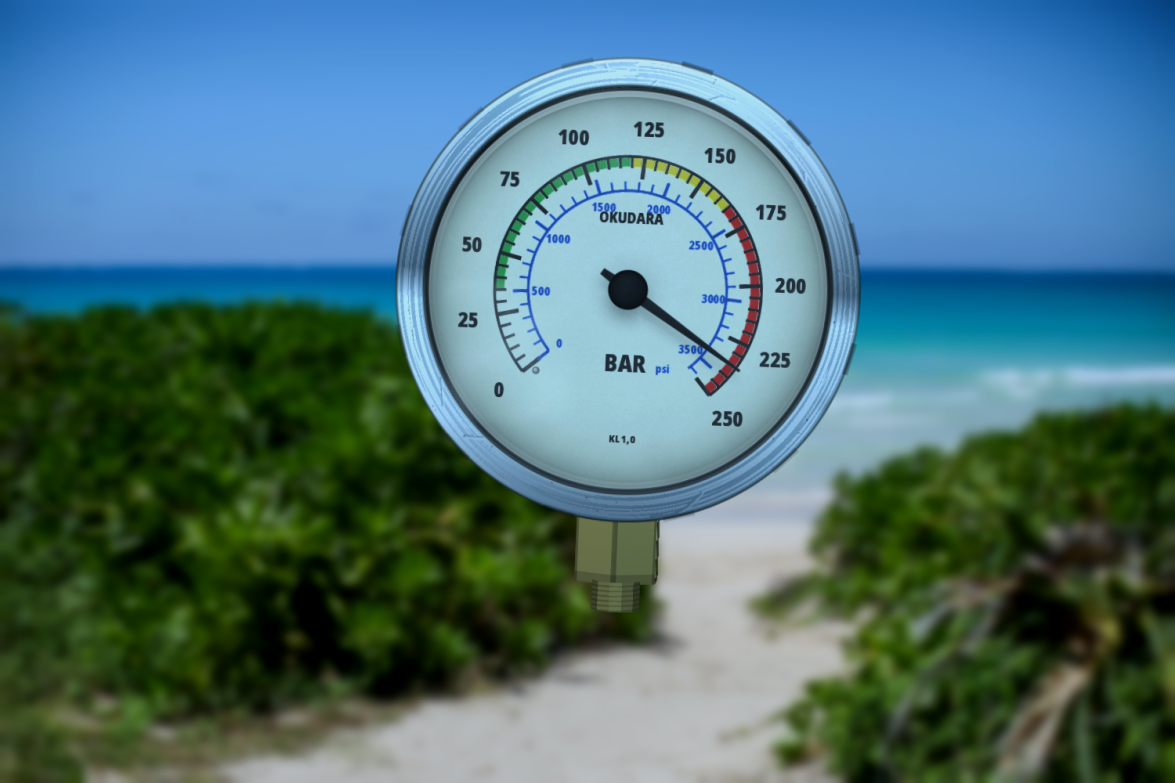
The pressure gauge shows 235 bar
